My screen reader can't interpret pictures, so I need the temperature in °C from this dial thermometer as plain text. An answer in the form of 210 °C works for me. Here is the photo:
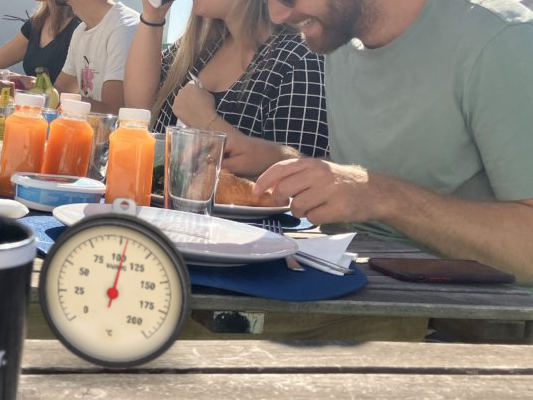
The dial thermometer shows 105 °C
